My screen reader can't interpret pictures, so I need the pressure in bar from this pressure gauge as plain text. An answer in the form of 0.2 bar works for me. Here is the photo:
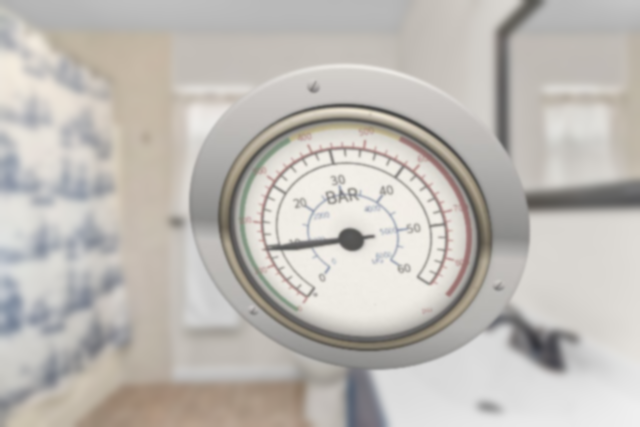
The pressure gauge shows 10 bar
